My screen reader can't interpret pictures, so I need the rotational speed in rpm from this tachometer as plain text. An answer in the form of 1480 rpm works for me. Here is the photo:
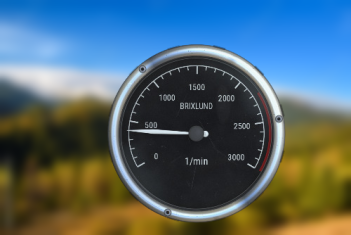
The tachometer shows 400 rpm
